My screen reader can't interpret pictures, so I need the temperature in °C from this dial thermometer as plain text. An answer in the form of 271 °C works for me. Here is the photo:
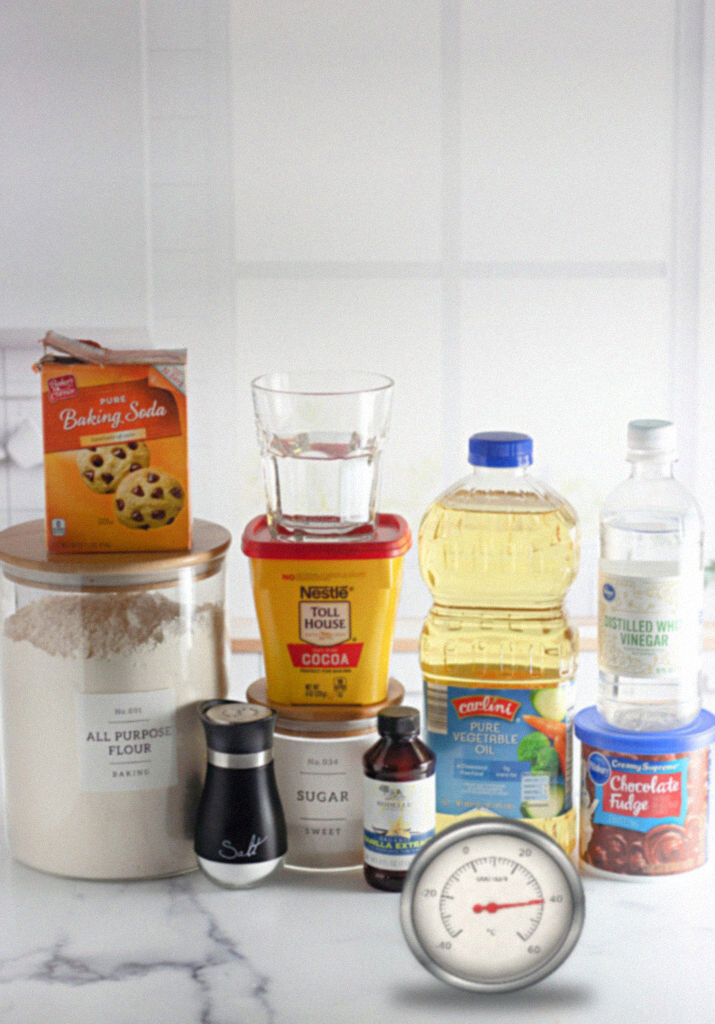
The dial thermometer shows 40 °C
